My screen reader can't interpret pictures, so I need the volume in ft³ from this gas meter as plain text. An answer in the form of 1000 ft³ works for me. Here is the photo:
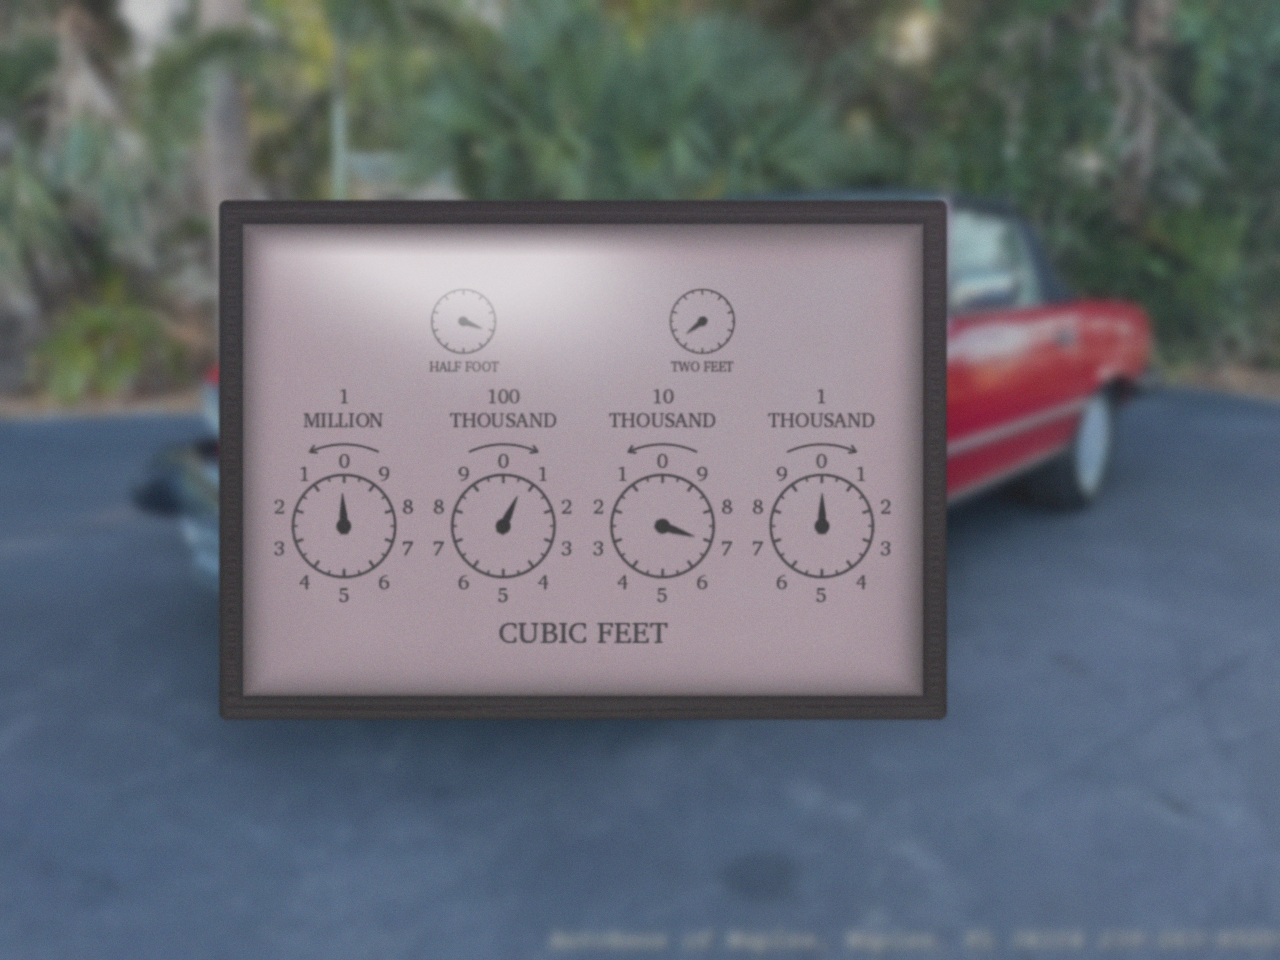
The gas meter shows 7000 ft³
